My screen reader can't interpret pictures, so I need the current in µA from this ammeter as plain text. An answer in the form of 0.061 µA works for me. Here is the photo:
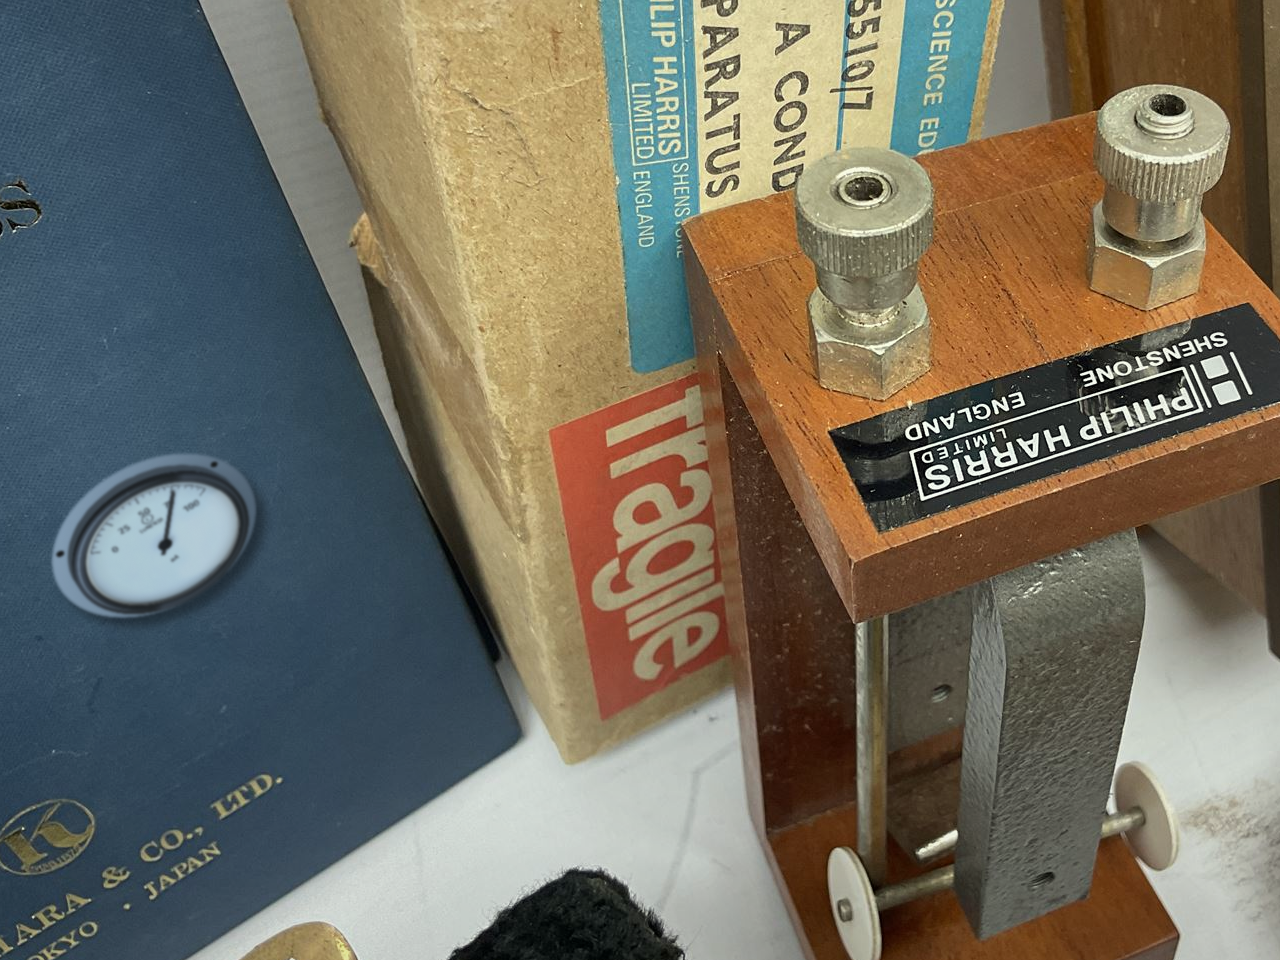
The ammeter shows 75 µA
